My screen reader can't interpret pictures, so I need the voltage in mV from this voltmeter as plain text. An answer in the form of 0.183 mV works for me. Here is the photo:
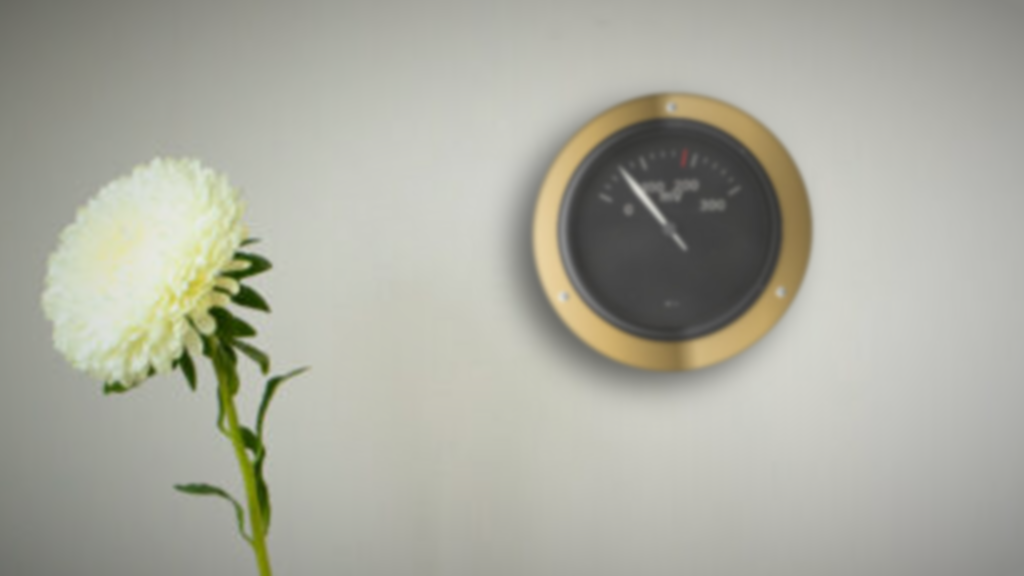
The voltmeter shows 60 mV
